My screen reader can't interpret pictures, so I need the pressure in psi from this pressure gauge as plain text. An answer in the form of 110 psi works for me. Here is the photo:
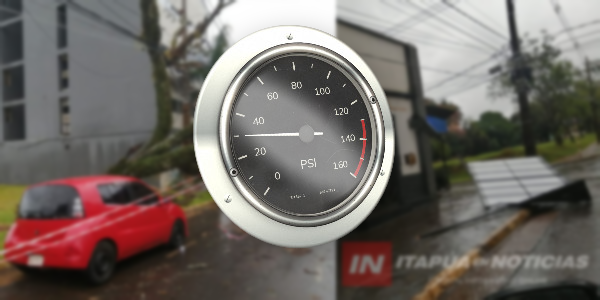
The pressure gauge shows 30 psi
